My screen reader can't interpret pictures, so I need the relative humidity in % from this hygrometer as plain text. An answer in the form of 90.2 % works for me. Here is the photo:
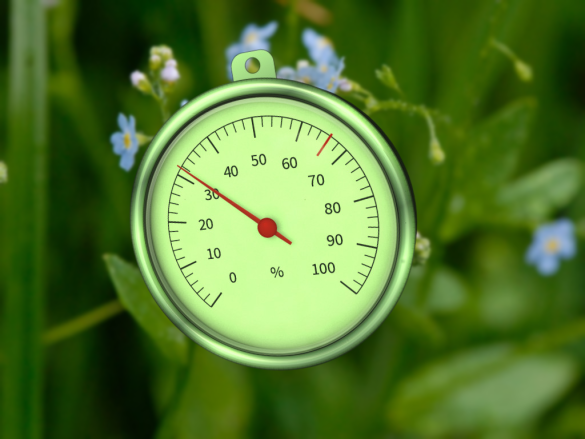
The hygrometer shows 32 %
